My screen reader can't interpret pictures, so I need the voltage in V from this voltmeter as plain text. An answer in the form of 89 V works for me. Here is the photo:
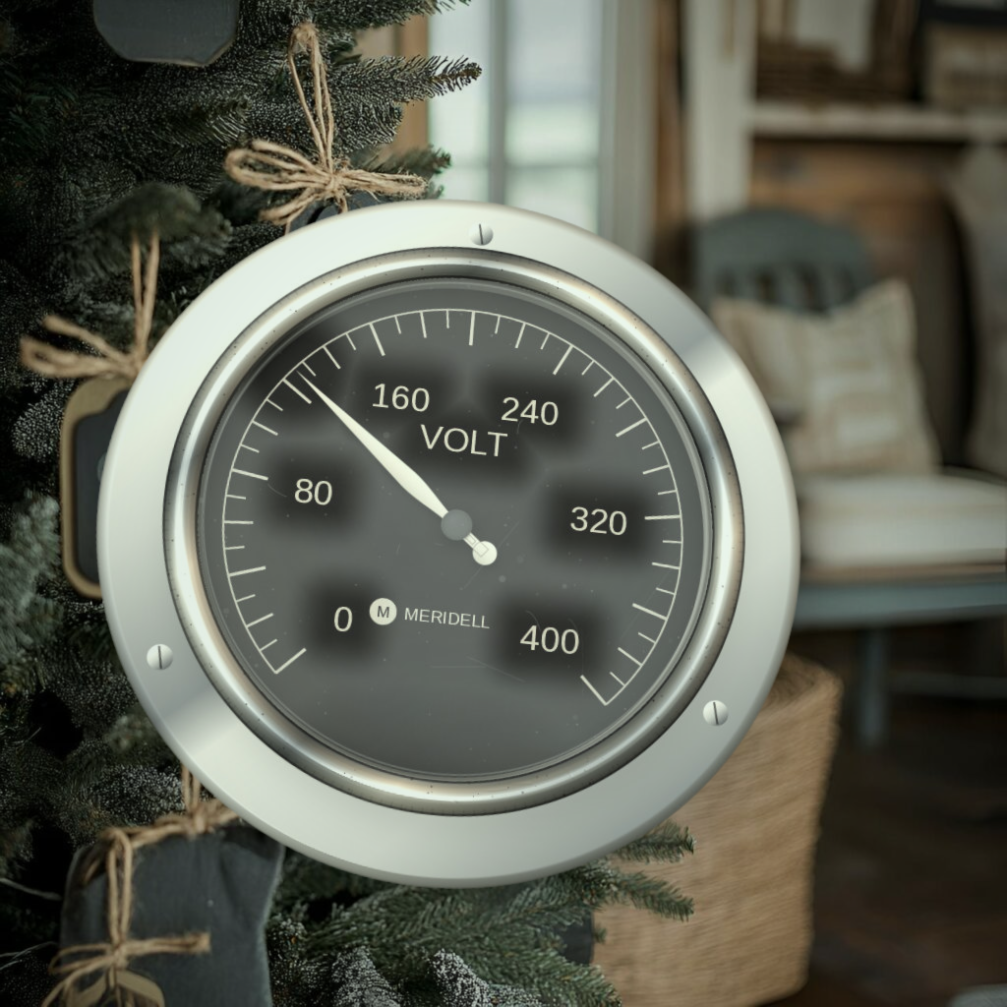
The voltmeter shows 125 V
